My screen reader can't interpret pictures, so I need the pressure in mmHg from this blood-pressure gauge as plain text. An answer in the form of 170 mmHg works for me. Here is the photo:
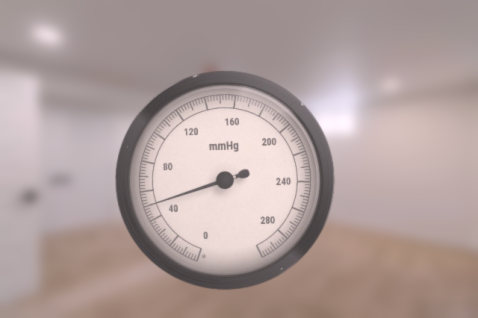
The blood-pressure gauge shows 50 mmHg
